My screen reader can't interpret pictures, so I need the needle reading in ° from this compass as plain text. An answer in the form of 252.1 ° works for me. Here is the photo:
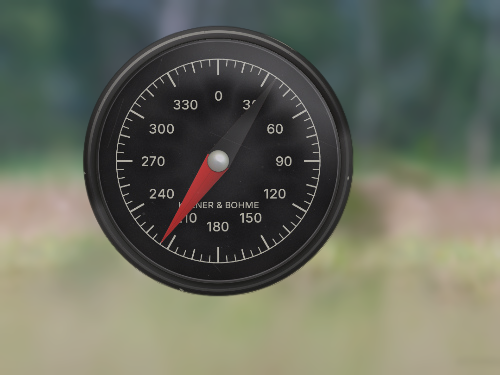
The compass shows 215 °
